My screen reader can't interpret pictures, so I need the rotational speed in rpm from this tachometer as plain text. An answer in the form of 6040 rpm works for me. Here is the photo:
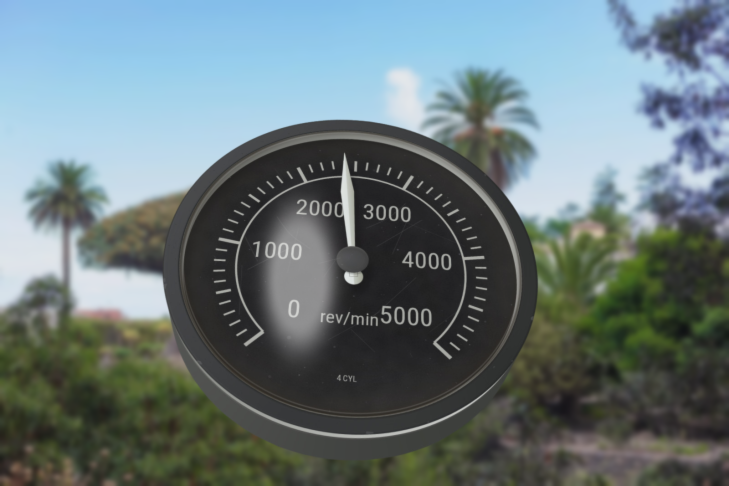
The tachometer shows 2400 rpm
